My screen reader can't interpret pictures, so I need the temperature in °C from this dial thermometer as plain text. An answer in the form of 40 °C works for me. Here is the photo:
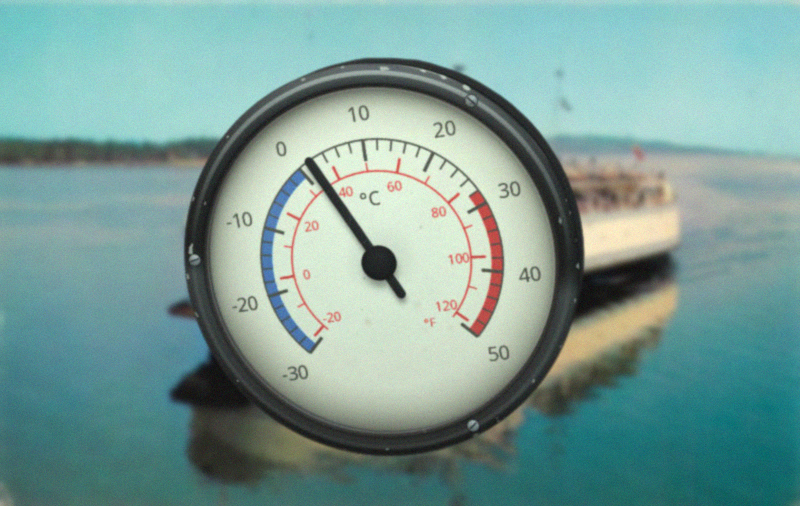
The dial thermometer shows 2 °C
